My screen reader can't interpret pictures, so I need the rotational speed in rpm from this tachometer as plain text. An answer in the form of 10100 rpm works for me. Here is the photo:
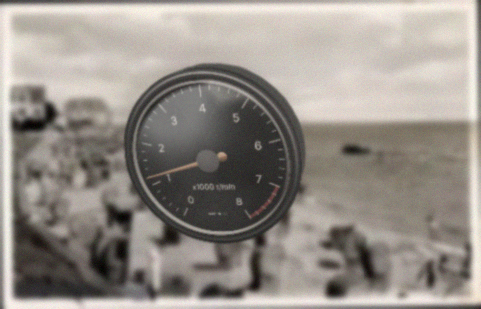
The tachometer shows 1200 rpm
